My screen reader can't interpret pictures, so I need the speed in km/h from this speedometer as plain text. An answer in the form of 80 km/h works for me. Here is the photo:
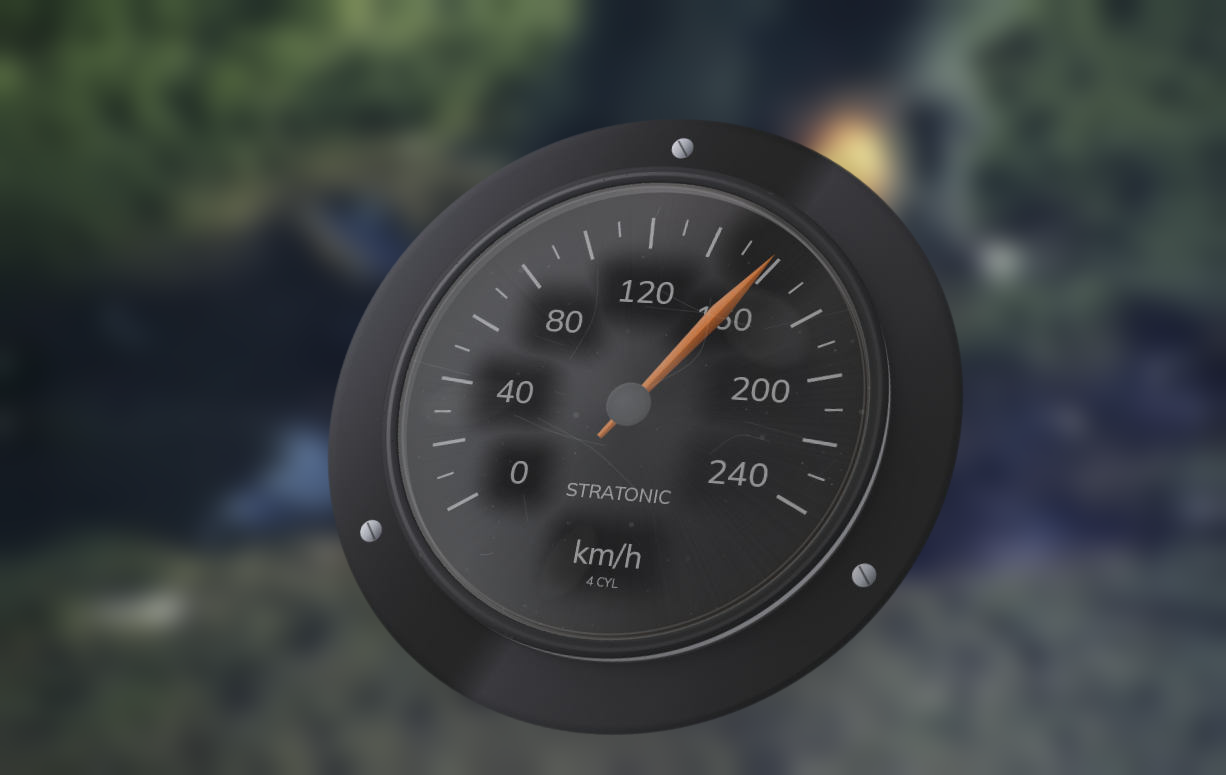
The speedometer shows 160 km/h
